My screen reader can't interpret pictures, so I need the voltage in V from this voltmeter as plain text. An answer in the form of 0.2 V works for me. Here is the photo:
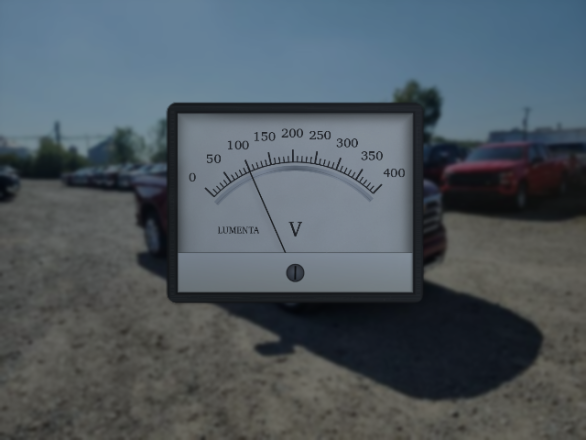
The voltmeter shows 100 V
